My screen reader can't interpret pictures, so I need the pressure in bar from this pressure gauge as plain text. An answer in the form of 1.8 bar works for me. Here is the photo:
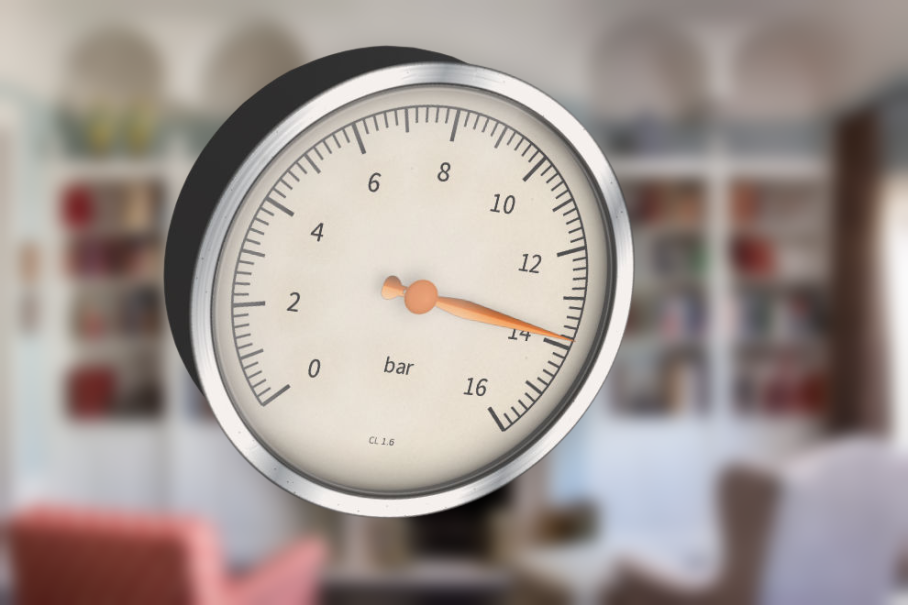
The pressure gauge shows 13.8 bar
